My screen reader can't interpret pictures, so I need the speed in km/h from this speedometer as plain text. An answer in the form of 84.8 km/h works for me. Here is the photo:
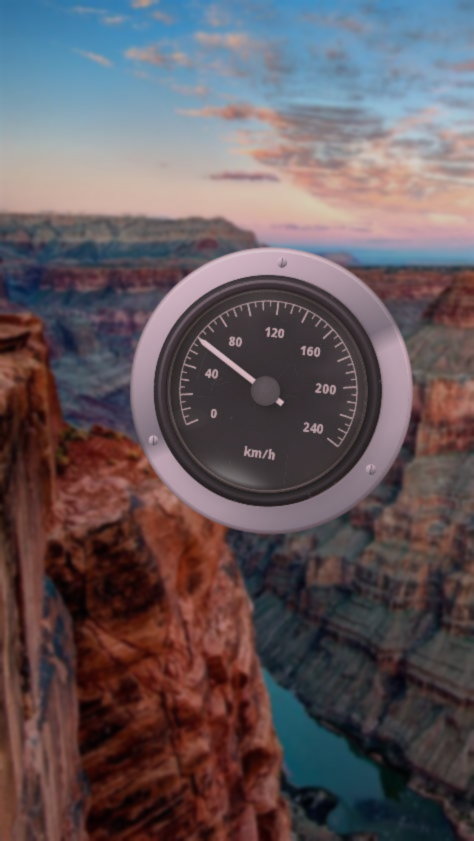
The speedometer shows 60 km/h
